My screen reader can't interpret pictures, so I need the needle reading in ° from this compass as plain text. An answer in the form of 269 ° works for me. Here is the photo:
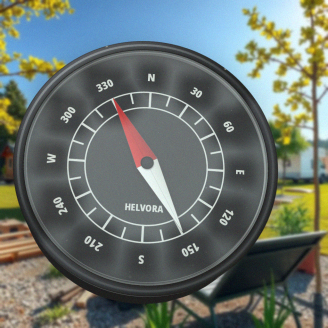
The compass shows 330 °
